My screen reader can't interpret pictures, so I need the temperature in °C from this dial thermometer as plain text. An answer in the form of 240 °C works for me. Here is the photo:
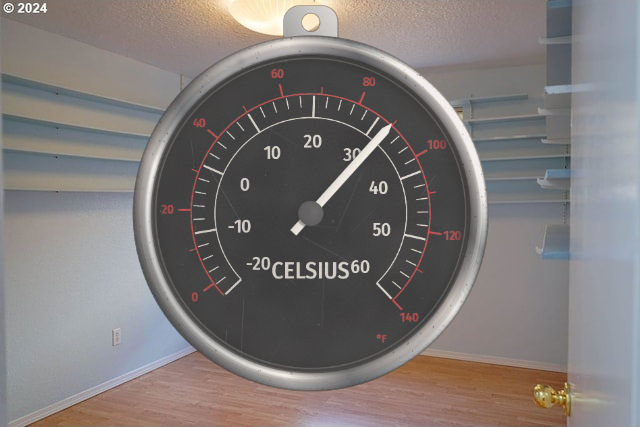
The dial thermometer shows 32 °C
